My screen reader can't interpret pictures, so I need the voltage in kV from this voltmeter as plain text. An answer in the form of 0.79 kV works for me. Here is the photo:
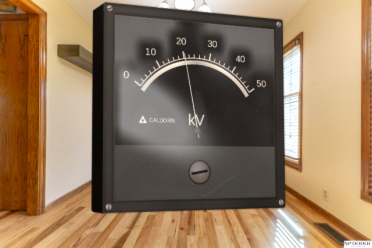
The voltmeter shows 20 kV
